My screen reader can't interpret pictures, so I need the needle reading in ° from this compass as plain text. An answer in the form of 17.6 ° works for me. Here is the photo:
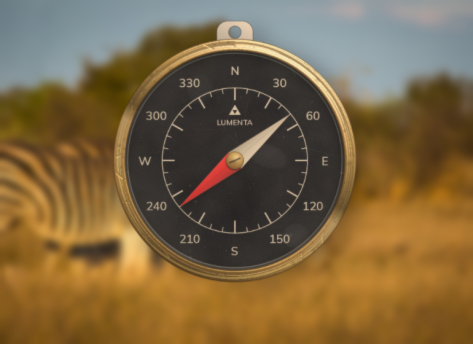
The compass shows 230 °
